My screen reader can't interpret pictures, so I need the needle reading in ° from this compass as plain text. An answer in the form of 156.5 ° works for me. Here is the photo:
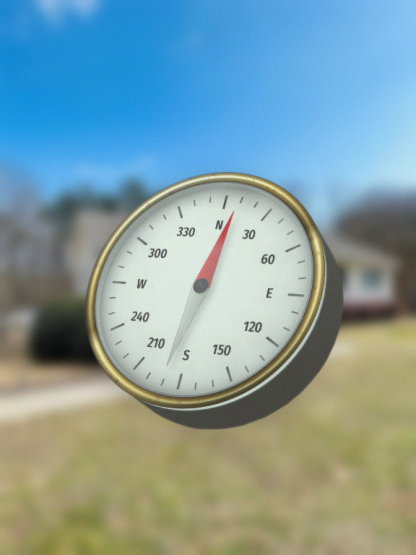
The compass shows 10 °
